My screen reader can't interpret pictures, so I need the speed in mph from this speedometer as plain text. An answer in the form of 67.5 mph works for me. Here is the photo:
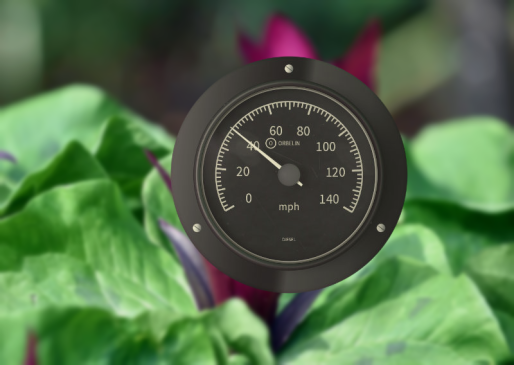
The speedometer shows 40 mph
